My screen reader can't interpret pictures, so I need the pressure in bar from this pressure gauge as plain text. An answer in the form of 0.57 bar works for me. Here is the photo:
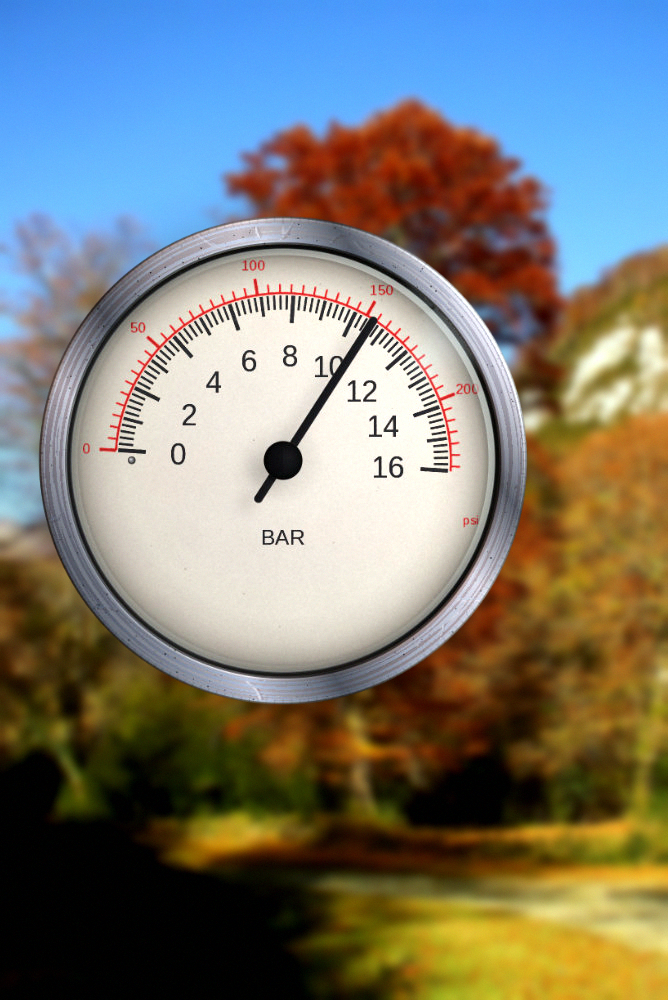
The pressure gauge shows 10.6 bar
